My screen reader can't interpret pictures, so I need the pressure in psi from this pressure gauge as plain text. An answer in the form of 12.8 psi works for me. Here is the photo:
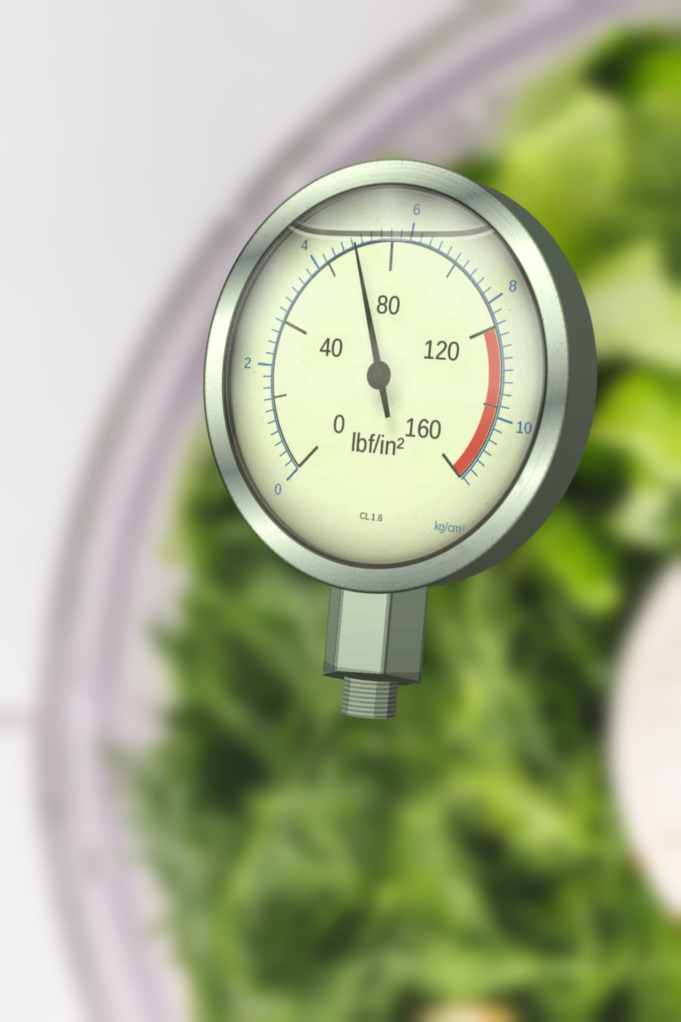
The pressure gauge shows 70 psi
